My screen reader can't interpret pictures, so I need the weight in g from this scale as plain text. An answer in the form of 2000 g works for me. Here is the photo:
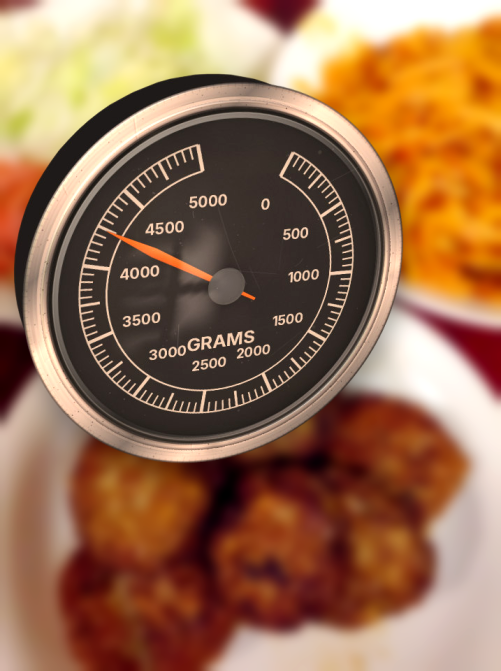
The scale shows 4250 g
